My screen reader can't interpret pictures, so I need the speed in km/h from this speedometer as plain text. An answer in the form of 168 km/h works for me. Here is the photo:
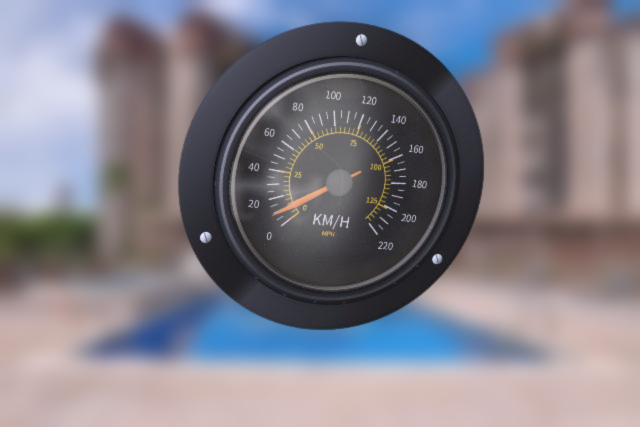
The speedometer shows 10 km/h
